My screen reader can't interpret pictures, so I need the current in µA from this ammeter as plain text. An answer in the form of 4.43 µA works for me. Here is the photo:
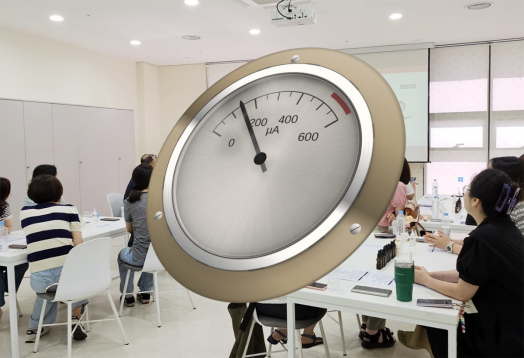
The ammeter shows 150 µA
